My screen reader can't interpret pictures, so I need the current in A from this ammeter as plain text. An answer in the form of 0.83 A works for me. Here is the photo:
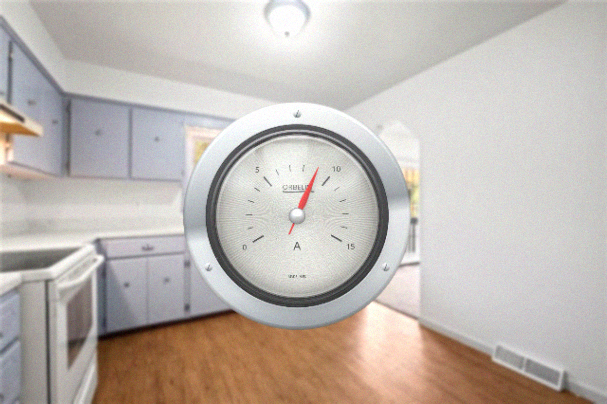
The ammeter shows 9 A
